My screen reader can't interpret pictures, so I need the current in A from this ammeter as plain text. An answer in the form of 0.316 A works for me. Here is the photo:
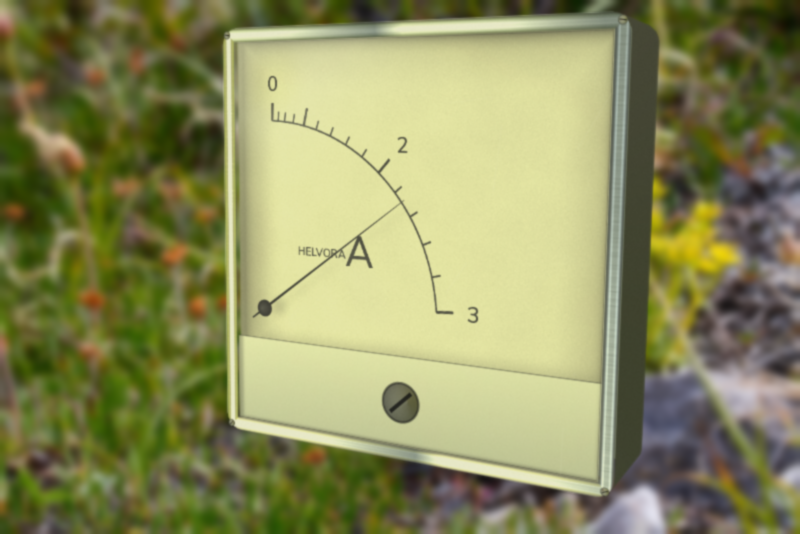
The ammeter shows 2.3 A
